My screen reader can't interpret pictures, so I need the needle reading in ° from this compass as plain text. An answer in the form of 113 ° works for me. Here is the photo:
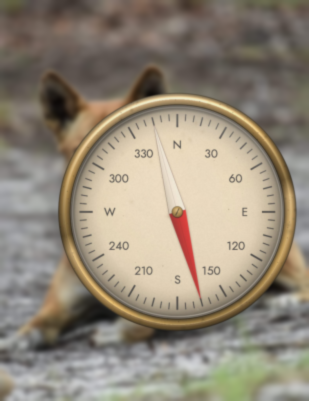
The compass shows 165 °
